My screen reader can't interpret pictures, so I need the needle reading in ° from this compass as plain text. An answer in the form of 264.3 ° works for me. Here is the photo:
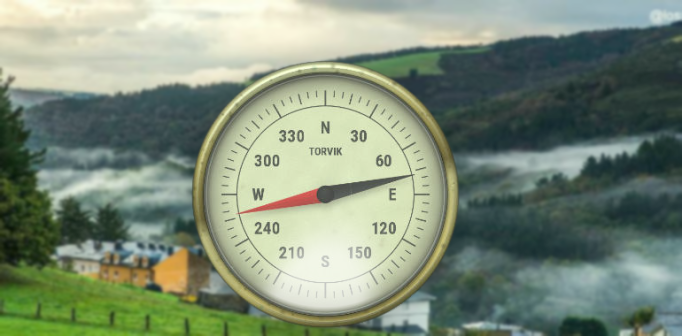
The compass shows 257.5 °
